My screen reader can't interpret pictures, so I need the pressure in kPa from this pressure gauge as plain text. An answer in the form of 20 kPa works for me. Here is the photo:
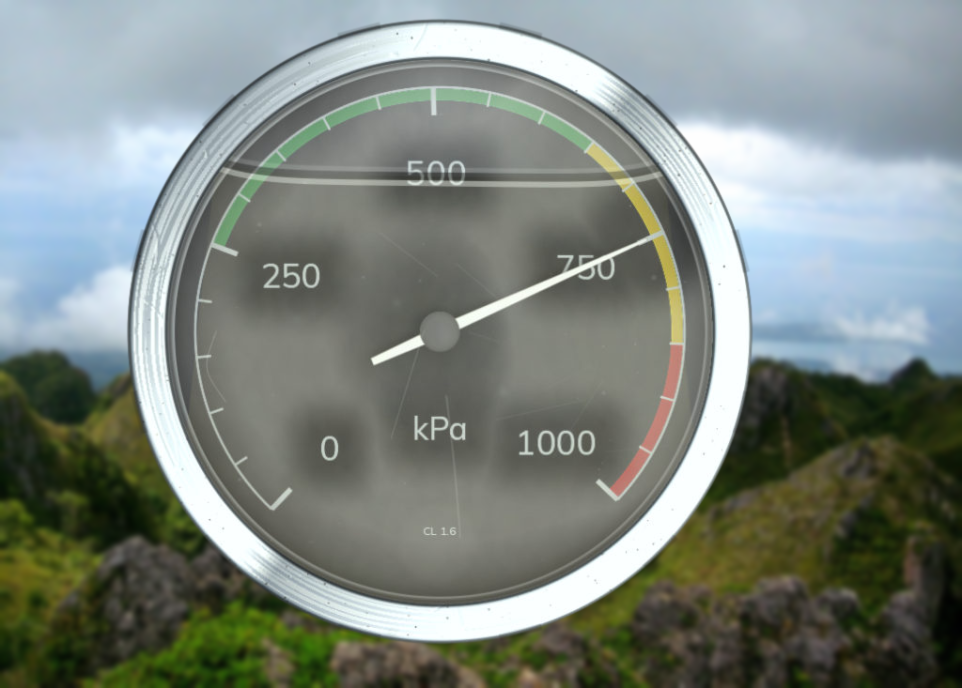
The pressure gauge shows 750 kPa
